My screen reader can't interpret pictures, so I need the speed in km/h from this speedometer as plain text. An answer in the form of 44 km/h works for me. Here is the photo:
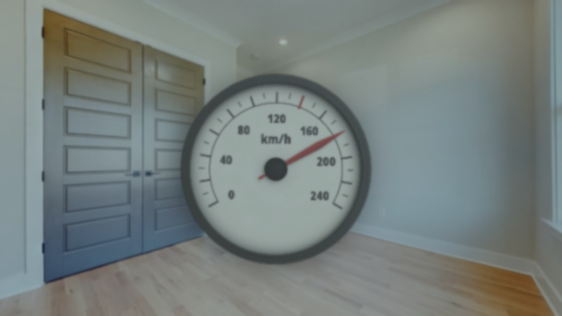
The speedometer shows 180 km/h
